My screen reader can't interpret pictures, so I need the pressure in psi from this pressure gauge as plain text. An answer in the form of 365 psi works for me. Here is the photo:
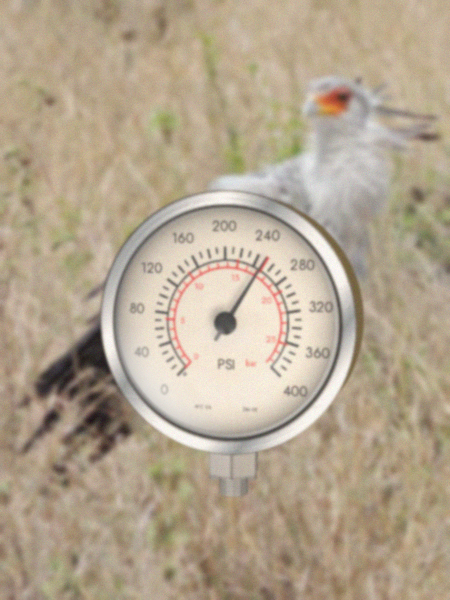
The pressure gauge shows 250 psi
